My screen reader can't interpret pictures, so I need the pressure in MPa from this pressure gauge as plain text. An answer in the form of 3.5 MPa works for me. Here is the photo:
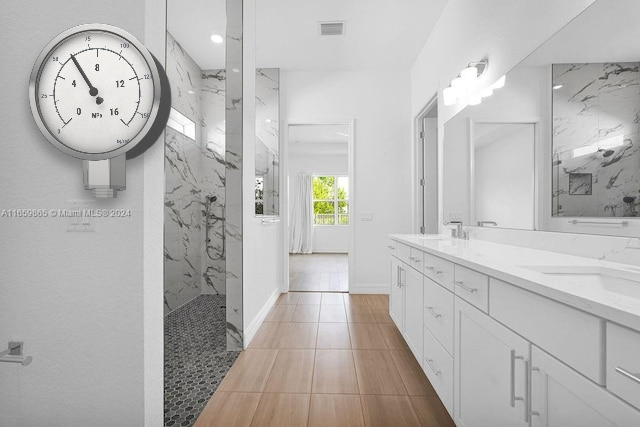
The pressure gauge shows 6 MPa
